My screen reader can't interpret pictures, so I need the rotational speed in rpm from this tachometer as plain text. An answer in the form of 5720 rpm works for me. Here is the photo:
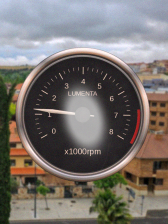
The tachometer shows 1200 rpm
